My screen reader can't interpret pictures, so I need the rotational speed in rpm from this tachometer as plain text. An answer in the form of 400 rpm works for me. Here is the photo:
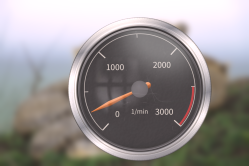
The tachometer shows 250 rpm
